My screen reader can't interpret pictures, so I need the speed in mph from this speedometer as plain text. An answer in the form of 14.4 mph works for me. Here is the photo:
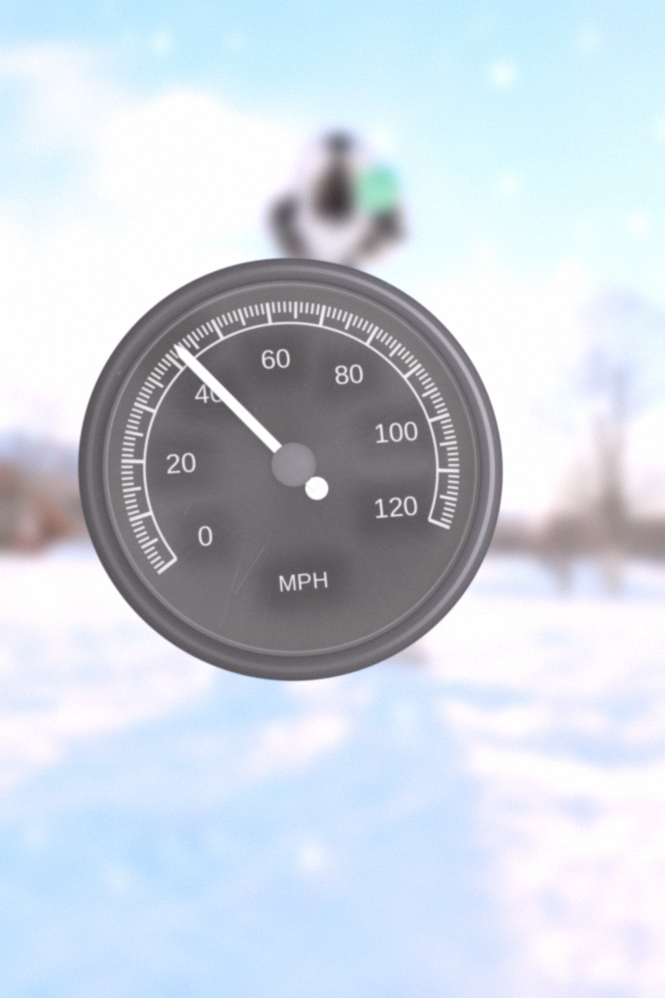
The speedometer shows 42 mph
